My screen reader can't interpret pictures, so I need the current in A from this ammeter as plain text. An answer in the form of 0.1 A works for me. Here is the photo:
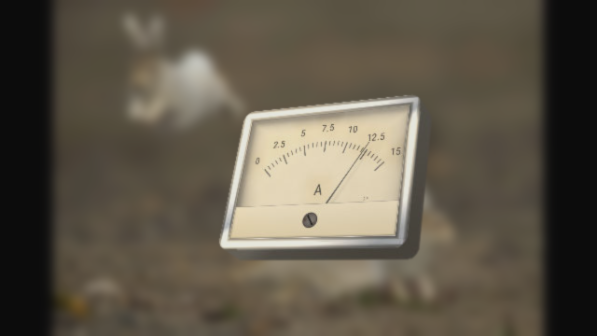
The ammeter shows 12.5 A
